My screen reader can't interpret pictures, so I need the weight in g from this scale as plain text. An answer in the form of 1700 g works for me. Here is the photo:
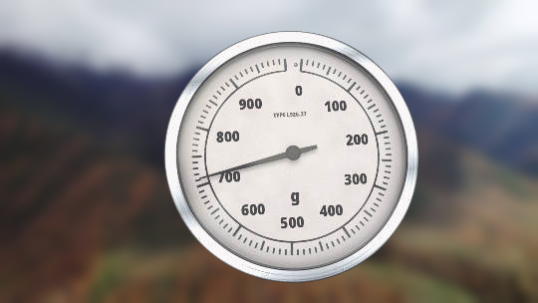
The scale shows 710 g
